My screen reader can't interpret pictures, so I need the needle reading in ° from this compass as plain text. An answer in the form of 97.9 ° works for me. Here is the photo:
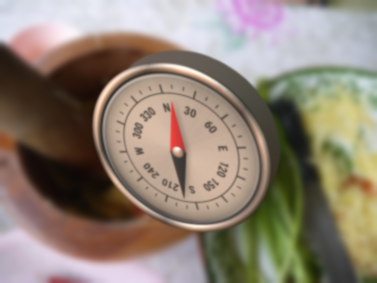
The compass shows 10 °
